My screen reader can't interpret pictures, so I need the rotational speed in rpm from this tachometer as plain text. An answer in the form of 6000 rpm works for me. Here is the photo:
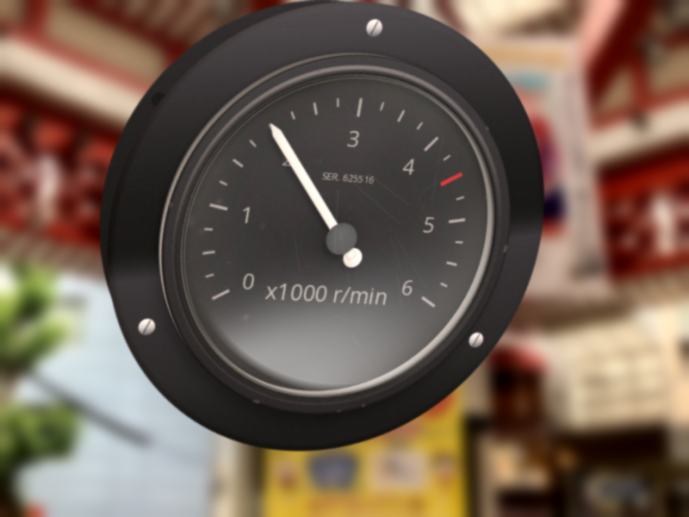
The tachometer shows 2000 rpm
